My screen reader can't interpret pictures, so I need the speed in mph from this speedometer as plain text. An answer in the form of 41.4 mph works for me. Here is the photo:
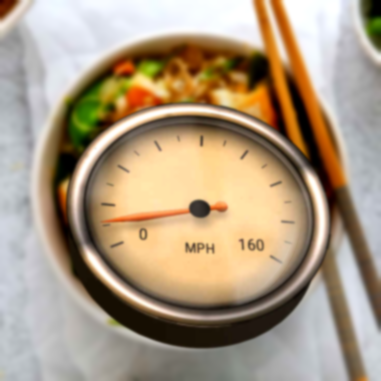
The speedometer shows 10 mph
